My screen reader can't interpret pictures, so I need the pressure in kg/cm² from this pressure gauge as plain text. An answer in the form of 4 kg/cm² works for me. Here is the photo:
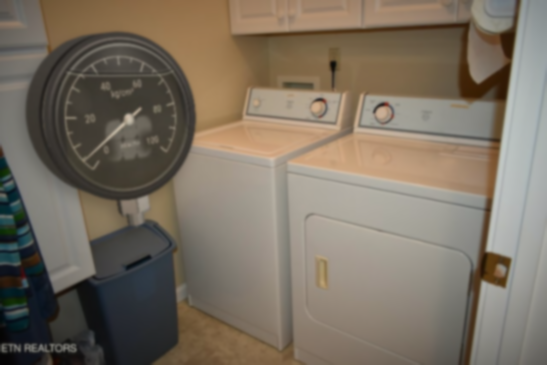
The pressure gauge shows 5 kg/cm²
